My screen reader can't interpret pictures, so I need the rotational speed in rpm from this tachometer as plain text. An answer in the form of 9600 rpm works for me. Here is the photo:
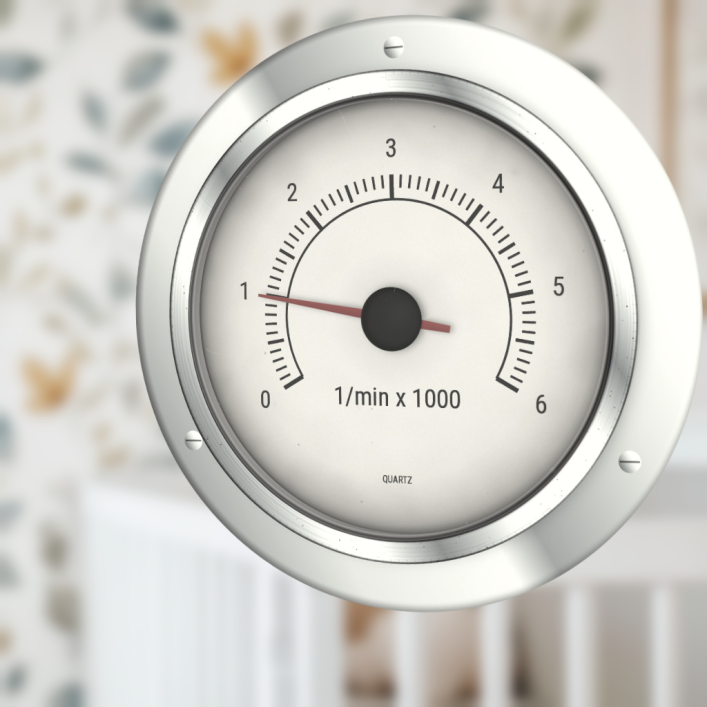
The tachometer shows 1000 rpm
